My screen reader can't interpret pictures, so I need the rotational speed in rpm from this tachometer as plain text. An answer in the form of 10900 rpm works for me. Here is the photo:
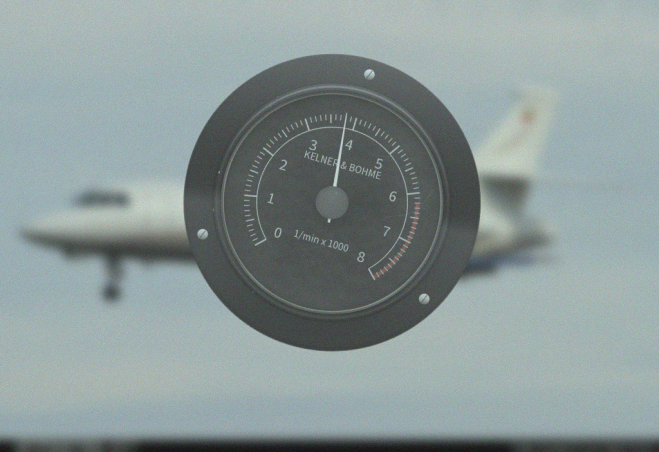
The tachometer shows 3800 rpm
